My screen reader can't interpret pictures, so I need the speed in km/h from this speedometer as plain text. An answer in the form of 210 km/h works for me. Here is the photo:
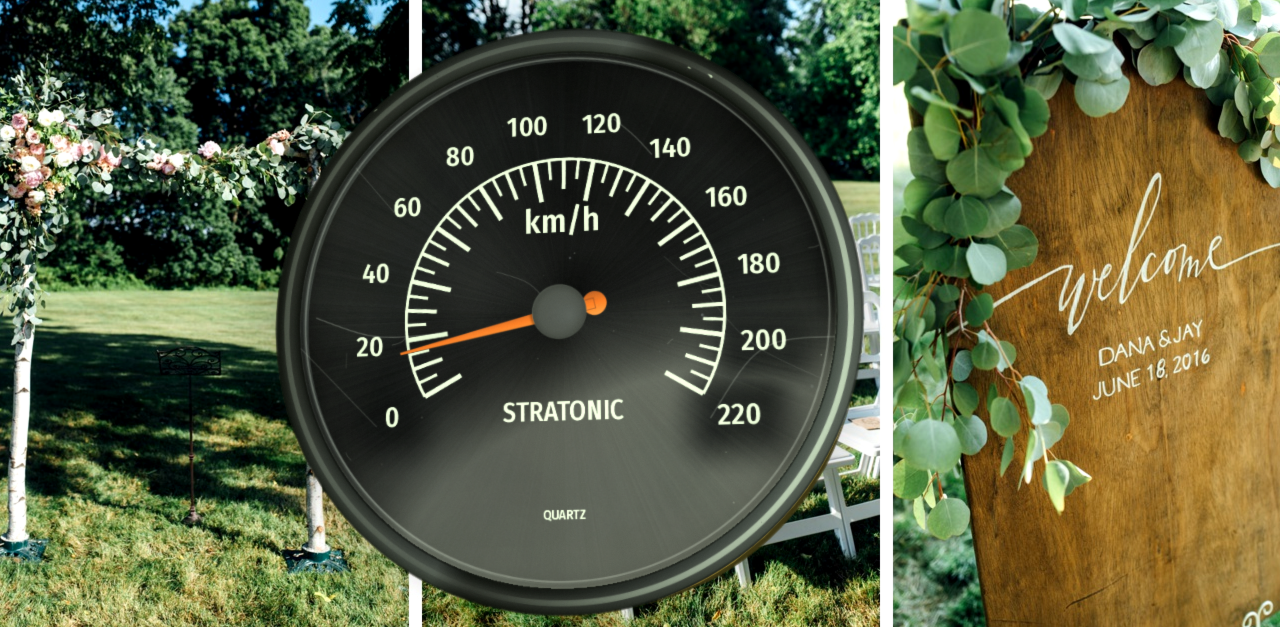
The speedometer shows 15 km/h
